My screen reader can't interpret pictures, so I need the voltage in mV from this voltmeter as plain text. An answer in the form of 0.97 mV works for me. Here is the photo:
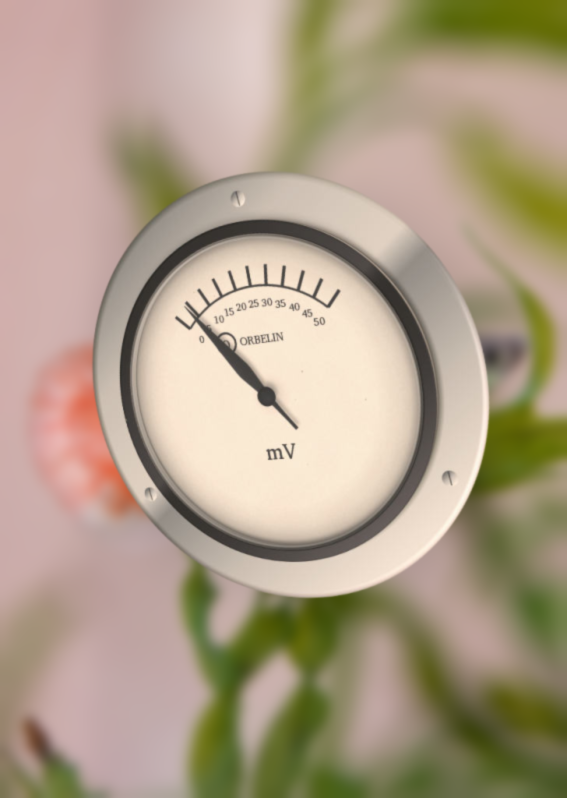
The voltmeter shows 5 mV
